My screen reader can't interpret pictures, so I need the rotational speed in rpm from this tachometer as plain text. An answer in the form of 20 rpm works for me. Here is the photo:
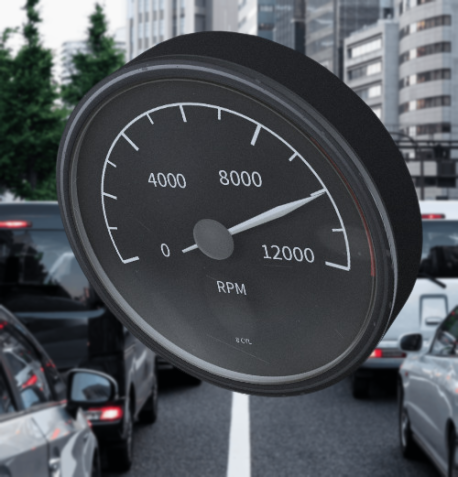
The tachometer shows 10000 rpm
